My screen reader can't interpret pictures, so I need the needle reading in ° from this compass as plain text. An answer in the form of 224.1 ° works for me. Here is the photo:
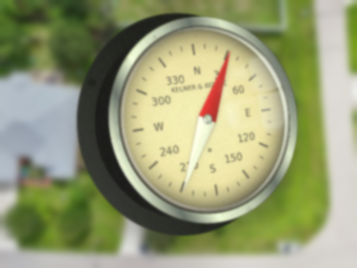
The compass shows 30 °
